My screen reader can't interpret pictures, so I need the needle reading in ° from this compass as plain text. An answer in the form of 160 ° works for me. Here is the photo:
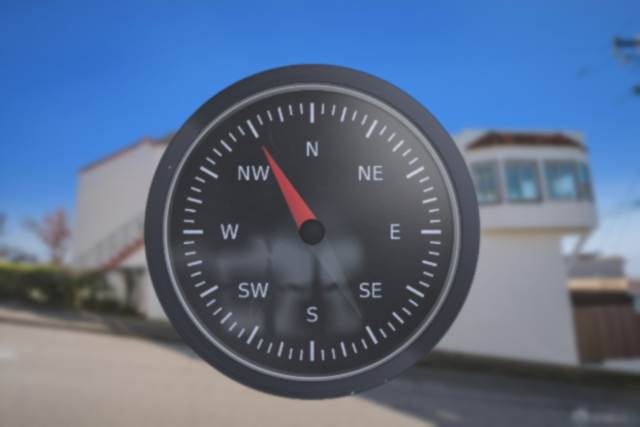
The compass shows 330 °
